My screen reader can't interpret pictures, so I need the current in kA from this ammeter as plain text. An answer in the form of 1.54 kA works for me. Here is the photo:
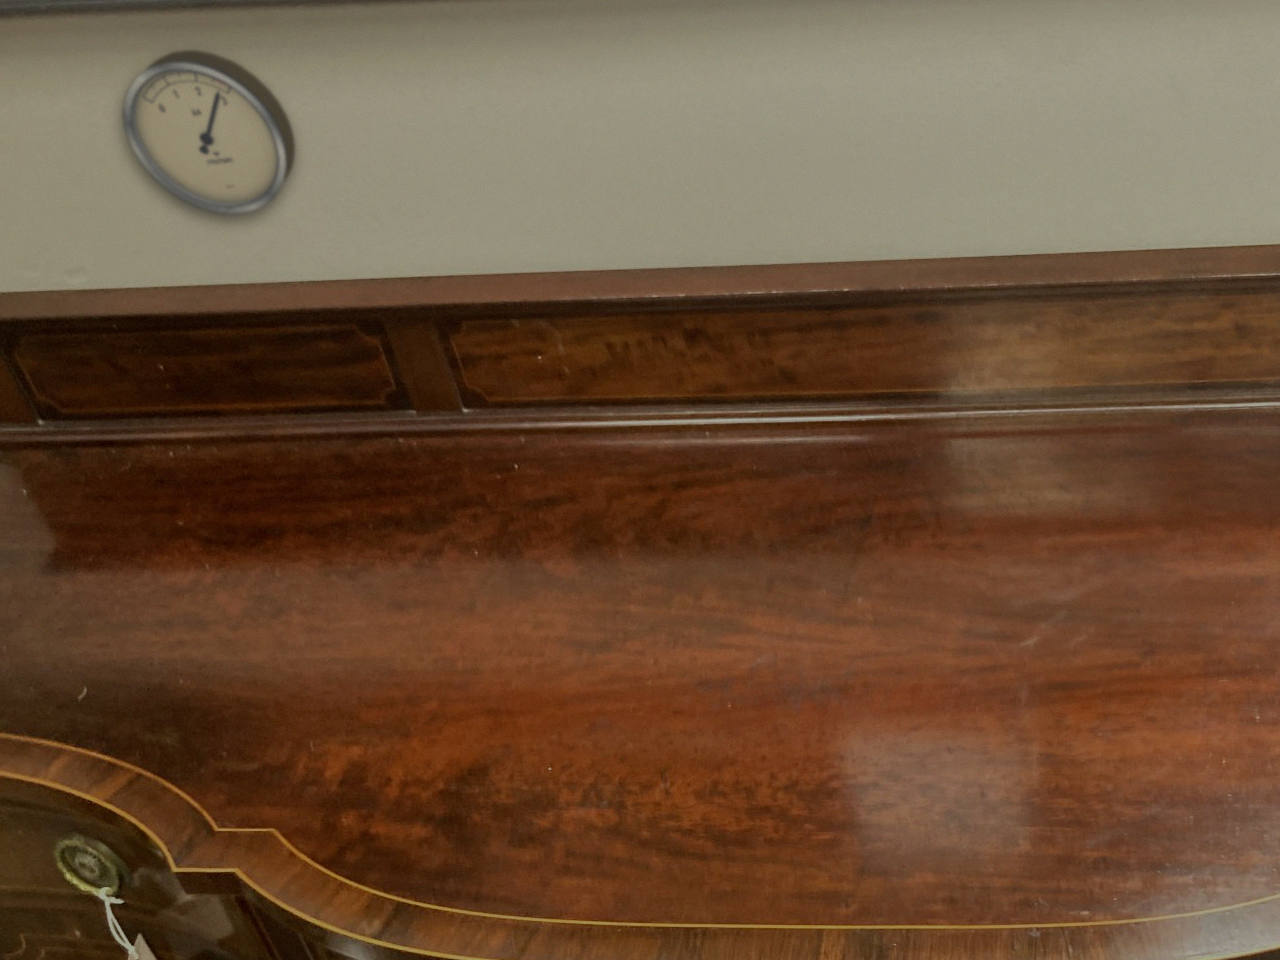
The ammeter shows 2.75 kA
